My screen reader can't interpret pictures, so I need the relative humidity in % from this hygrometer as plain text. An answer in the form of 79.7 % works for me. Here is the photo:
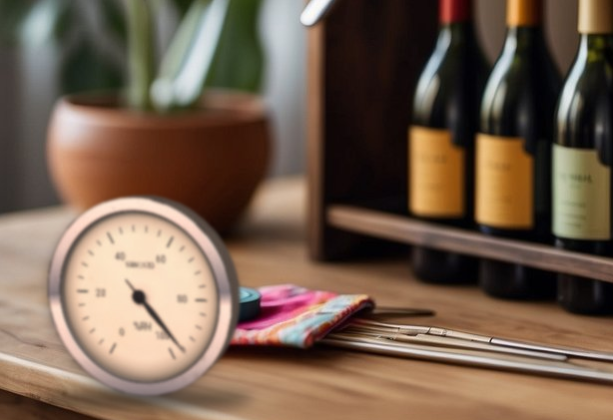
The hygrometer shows 96 %
